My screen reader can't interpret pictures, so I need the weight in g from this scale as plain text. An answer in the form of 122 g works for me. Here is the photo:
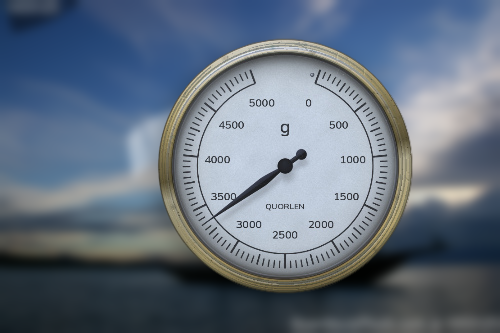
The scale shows 3350 g
